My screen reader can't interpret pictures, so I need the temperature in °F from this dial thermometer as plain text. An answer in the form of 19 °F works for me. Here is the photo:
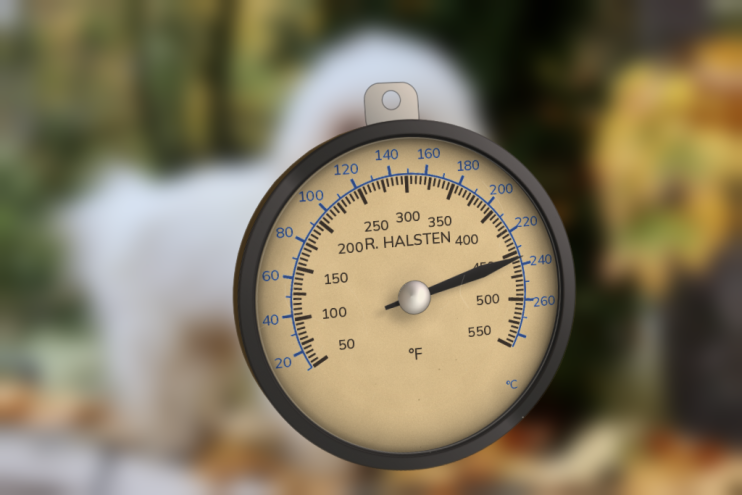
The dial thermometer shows 455 °F
